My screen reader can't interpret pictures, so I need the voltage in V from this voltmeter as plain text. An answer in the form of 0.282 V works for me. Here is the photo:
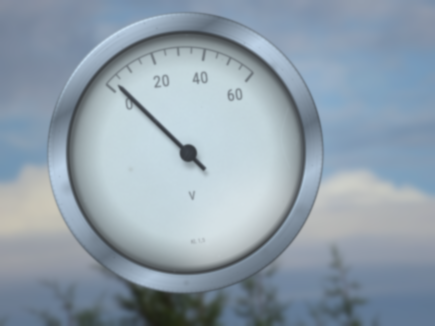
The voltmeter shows 2.5 V
